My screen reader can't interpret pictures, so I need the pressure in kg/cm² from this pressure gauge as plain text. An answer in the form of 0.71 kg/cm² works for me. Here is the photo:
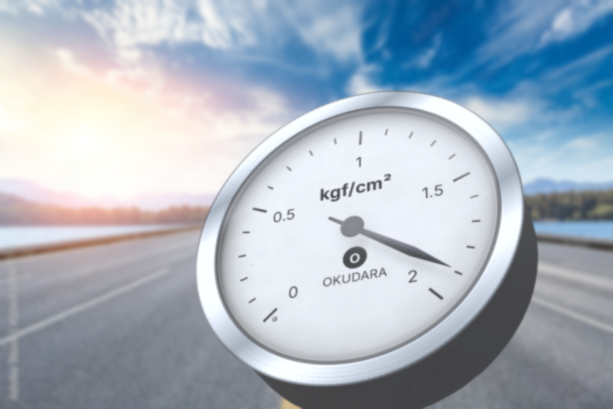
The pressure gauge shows 1.9 kg/cm²
